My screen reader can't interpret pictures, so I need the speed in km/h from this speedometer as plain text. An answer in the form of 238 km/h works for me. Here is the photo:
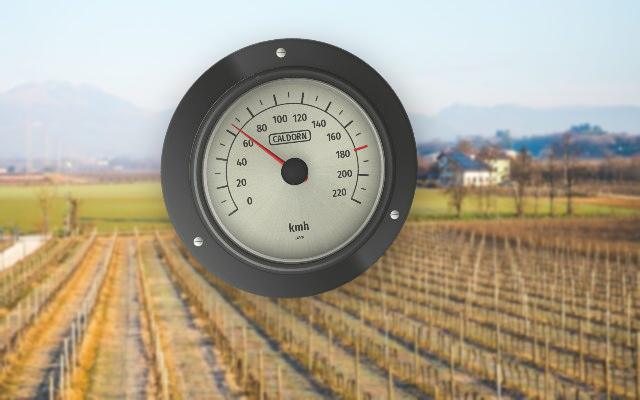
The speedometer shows 65 km/h
